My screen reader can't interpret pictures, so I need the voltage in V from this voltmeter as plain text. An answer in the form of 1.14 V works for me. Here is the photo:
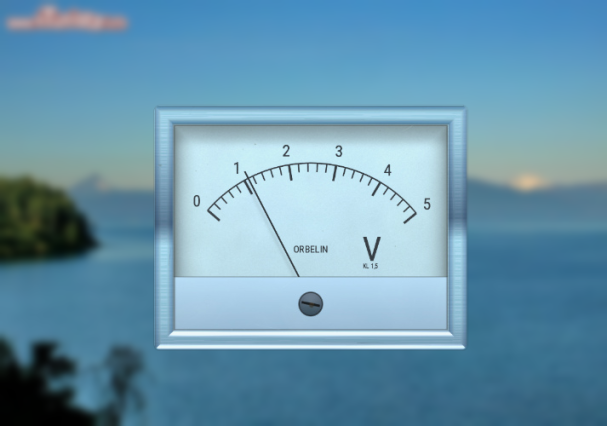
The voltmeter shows 1.1 V
